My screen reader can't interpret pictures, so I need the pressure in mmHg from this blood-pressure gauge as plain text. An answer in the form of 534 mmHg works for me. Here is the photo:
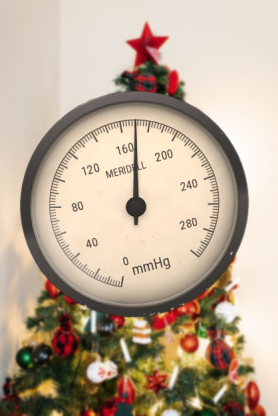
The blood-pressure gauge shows 170 mmHg
